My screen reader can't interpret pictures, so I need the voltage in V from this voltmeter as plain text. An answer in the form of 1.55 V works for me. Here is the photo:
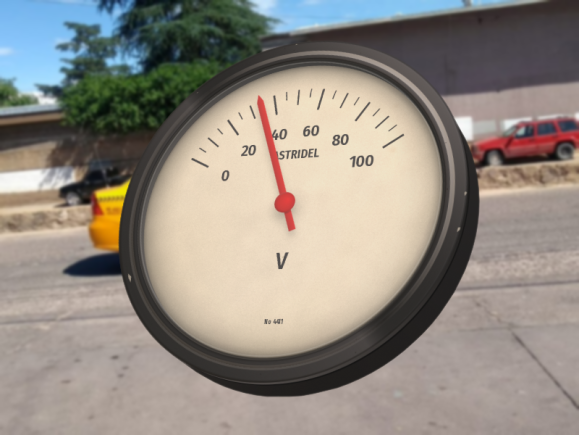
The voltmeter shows 35 V
